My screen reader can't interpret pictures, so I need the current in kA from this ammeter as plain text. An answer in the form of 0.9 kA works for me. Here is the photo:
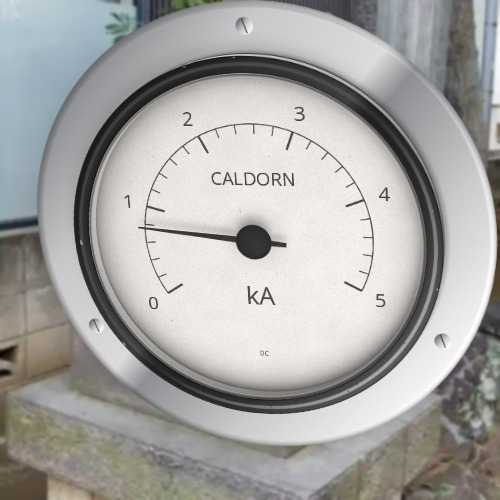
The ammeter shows 0.8 kA
